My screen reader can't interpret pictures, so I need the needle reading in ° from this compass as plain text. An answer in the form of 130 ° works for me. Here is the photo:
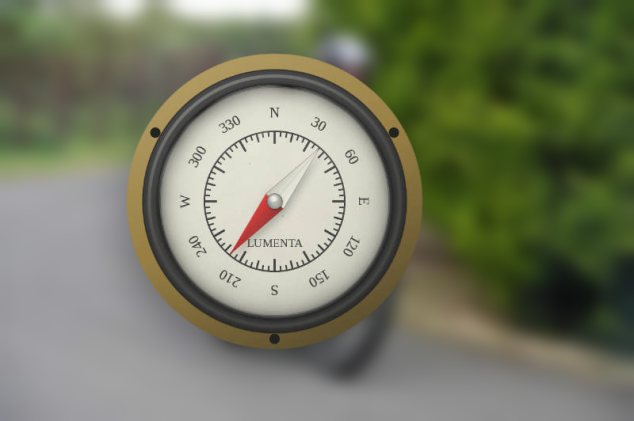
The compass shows 220 °
